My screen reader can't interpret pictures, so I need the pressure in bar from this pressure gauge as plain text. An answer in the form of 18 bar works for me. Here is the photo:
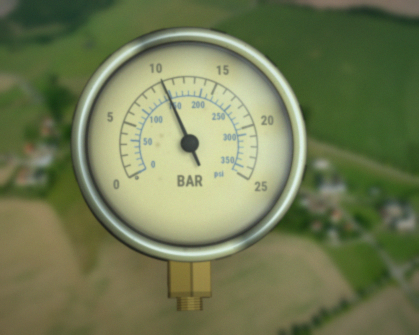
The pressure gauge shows 10 bar
